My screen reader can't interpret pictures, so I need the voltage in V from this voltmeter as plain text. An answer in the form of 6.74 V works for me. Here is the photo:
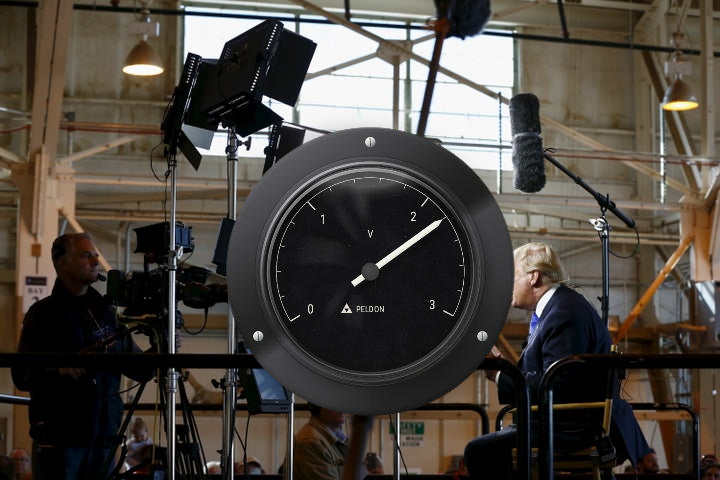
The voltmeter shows 2.2 V
